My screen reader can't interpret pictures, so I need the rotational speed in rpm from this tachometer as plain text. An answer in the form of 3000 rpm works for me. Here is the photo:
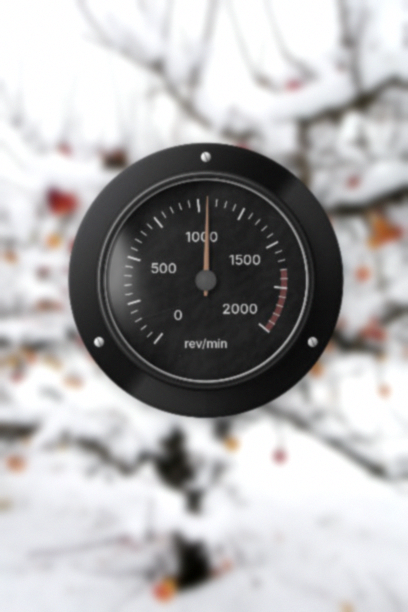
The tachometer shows 1050 rpm
